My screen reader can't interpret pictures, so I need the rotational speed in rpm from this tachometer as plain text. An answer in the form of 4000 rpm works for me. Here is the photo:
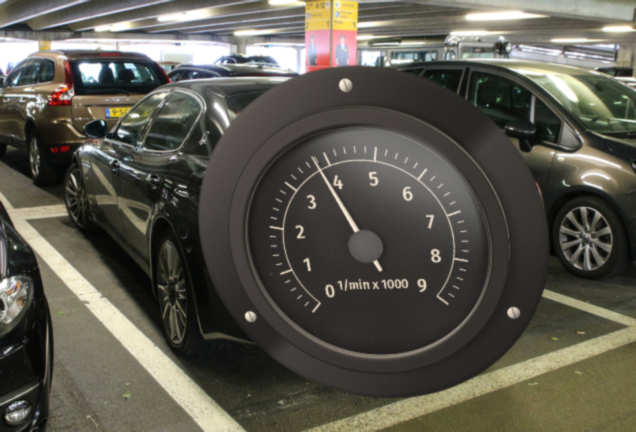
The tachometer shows 3800 rpm
